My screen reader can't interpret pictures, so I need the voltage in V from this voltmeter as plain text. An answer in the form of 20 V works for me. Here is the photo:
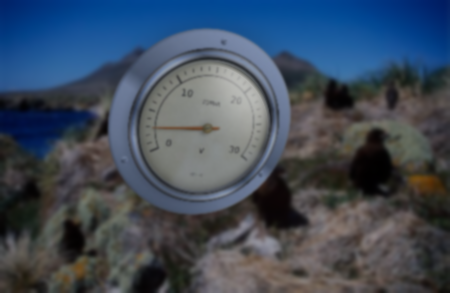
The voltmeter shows 3 V
